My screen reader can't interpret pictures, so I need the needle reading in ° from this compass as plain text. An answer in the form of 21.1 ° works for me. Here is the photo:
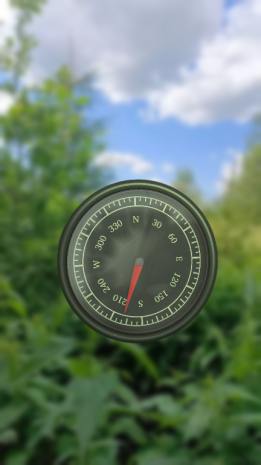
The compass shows 200 °
